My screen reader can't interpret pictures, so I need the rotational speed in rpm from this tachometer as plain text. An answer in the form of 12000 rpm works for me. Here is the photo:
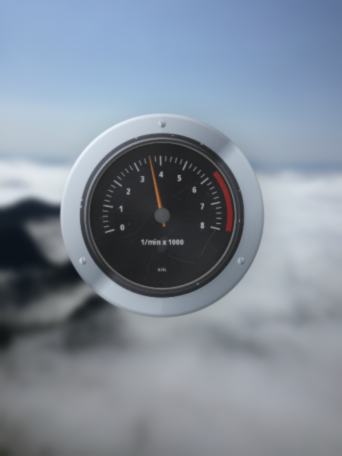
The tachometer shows 3600 rpm
